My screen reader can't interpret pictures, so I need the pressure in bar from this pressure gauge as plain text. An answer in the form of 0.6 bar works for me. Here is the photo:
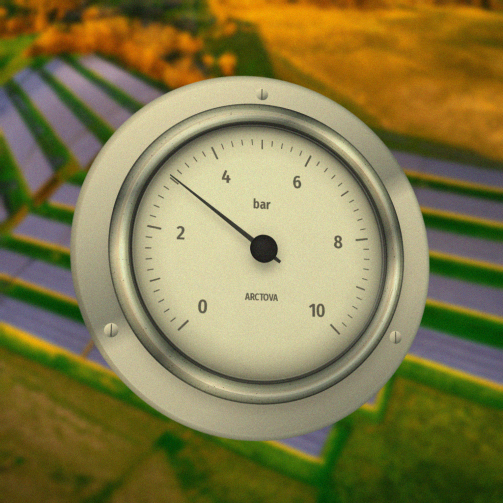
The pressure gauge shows 3 bar
